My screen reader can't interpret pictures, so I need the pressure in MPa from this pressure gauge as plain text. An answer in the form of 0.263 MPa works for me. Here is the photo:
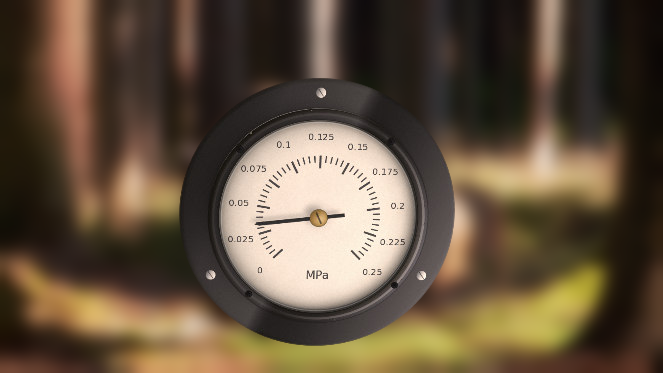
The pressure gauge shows 0.035 MPa
